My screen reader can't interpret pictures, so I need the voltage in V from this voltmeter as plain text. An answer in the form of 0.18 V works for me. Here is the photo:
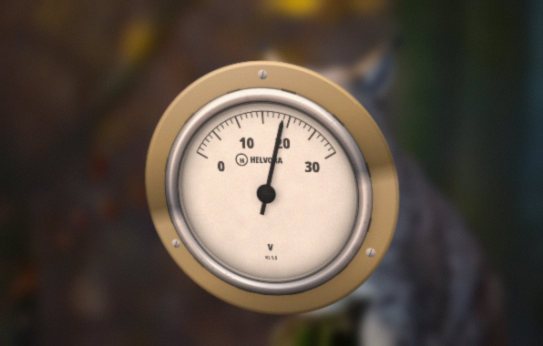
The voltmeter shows 19 V
